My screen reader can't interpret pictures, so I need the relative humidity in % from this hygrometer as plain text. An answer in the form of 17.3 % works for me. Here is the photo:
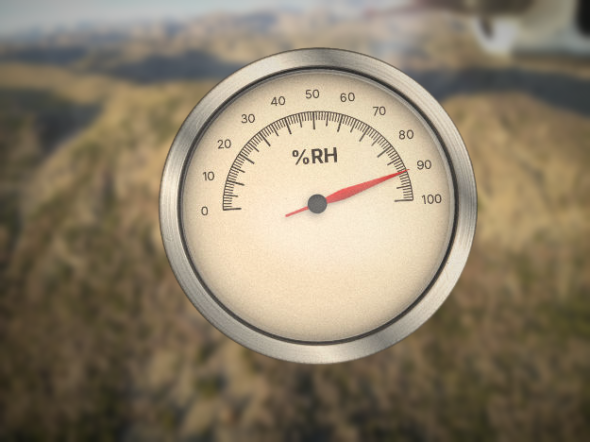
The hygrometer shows 90 %
